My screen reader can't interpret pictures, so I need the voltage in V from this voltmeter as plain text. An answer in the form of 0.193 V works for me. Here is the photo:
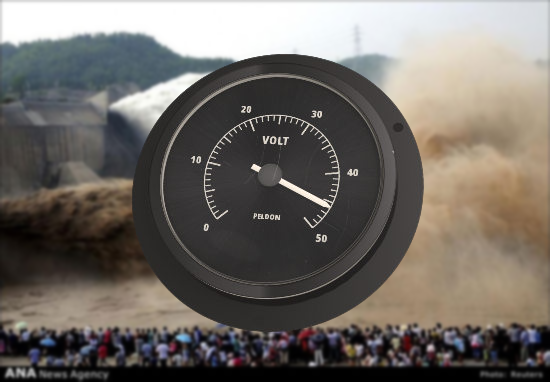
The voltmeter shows 46 V
